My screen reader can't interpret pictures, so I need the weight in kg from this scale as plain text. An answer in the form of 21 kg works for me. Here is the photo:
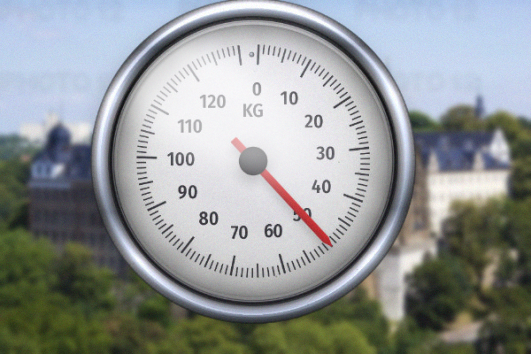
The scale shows 50 kg
